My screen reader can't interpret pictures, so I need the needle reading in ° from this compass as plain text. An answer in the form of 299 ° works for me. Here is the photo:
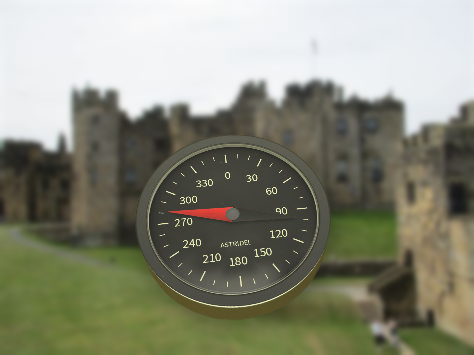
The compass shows 280 °
